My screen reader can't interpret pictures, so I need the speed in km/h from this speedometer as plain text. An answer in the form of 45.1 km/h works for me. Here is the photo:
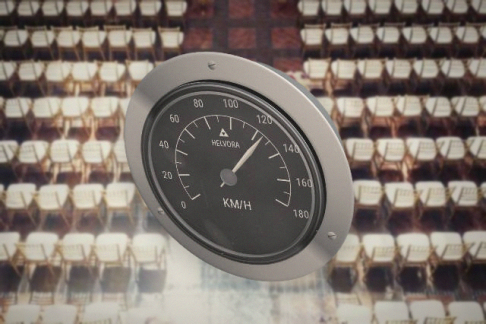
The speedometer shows 125 km/h
